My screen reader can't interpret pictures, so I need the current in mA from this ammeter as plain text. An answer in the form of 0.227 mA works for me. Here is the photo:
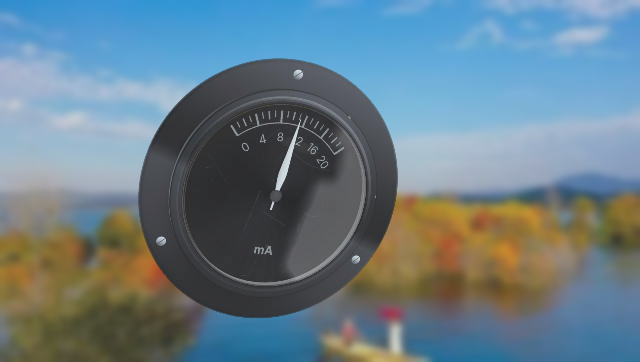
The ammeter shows 11 mA
